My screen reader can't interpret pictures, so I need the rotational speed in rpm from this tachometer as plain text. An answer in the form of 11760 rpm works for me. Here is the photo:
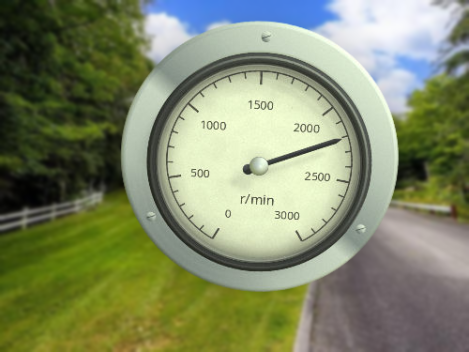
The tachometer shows 2200 rpm
